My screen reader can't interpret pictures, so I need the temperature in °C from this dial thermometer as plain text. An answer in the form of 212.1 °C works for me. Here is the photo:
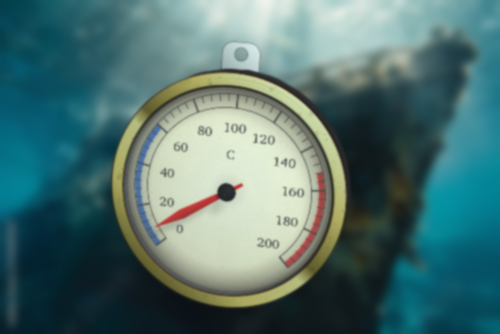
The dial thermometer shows 8 °C
